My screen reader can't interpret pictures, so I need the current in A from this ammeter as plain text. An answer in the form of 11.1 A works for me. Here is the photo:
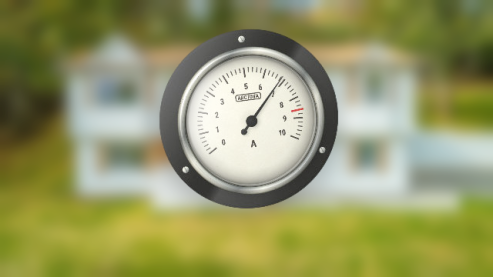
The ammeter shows 6.8 A
